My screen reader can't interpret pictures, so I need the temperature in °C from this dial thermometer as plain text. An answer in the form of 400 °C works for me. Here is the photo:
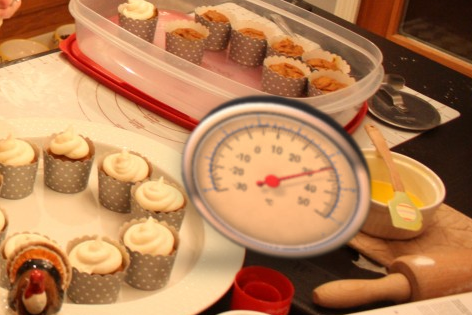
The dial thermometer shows 30 °C
